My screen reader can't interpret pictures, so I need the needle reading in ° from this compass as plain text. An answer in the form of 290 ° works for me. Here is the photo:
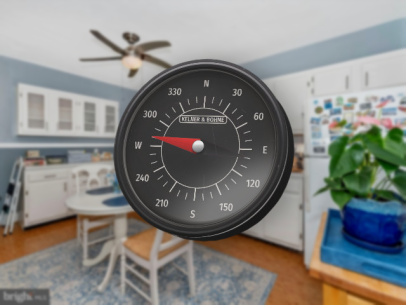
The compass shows 280 °
